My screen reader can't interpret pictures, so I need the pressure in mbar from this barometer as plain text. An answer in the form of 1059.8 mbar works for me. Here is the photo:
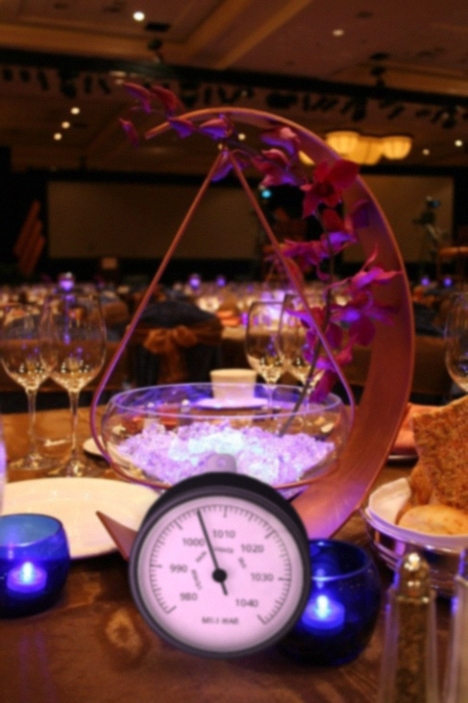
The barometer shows 1005 mbar
